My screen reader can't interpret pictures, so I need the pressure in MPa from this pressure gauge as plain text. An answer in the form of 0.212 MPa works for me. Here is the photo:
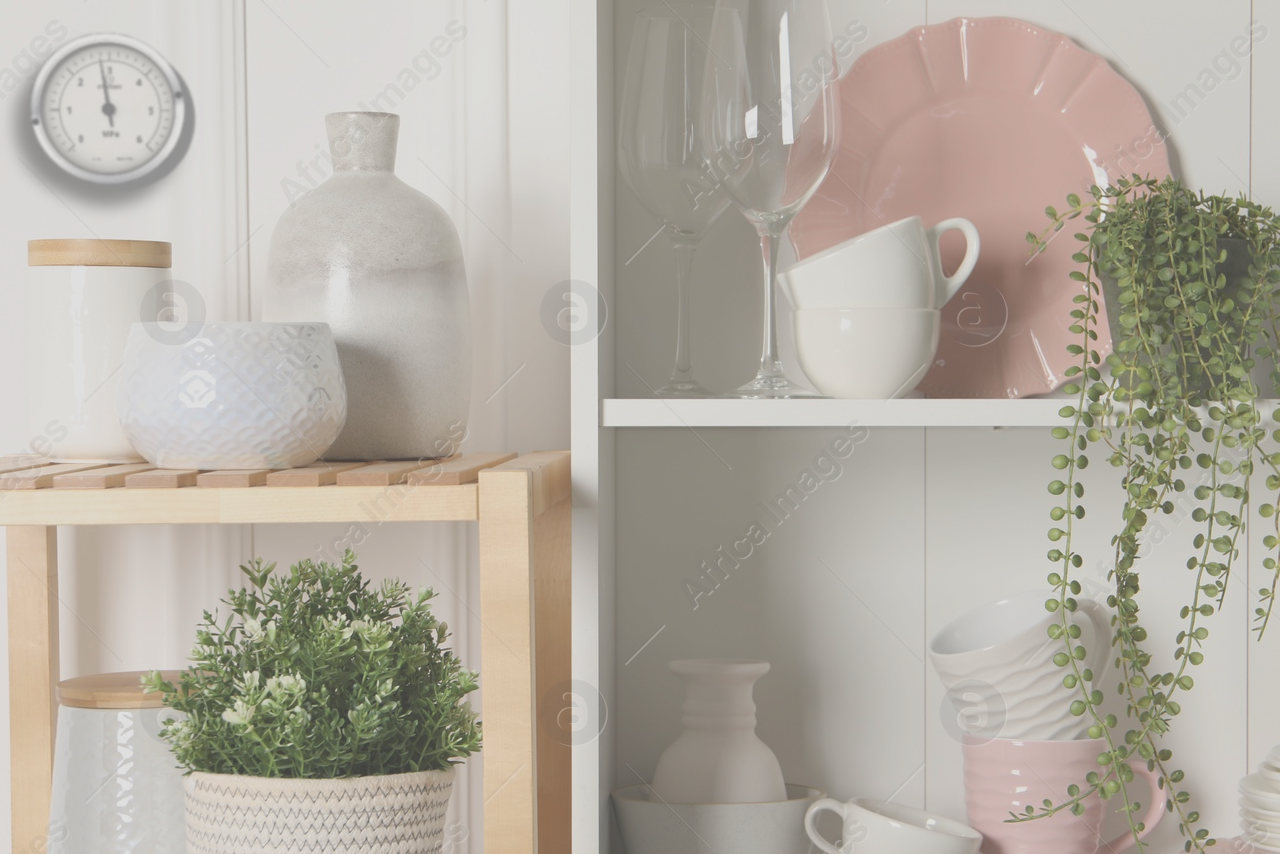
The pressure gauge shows 2.8 MPa
